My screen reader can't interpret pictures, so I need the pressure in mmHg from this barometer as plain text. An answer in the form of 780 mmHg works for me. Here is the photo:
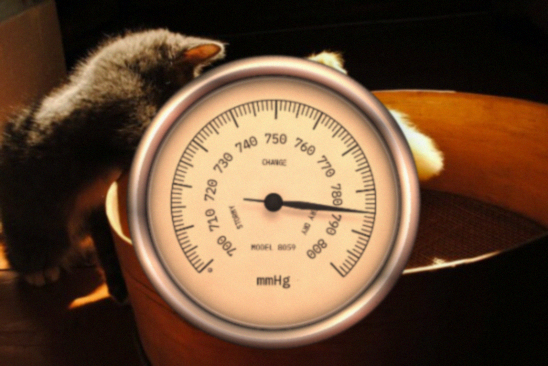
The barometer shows 785 mmHg
